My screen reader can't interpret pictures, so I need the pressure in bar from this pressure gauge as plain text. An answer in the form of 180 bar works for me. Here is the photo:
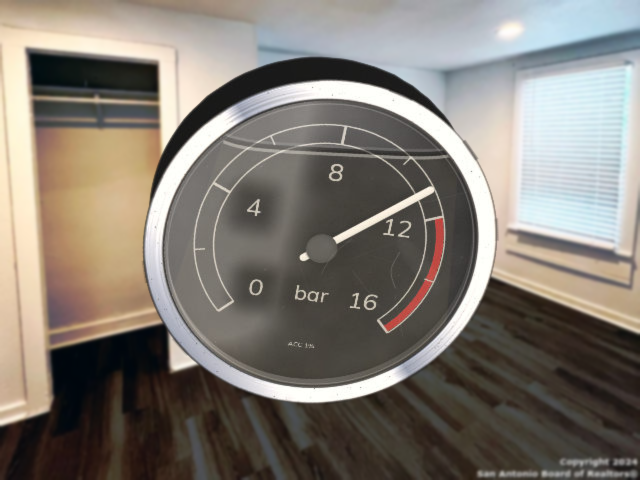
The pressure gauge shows 11 bar
